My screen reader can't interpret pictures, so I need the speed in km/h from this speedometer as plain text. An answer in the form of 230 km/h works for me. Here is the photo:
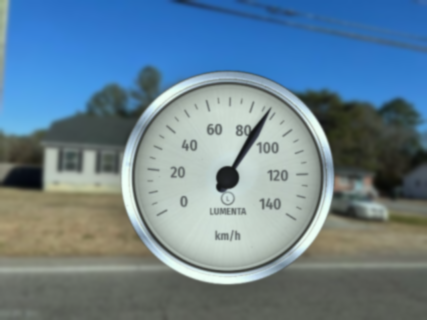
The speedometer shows 87.5 km/h
